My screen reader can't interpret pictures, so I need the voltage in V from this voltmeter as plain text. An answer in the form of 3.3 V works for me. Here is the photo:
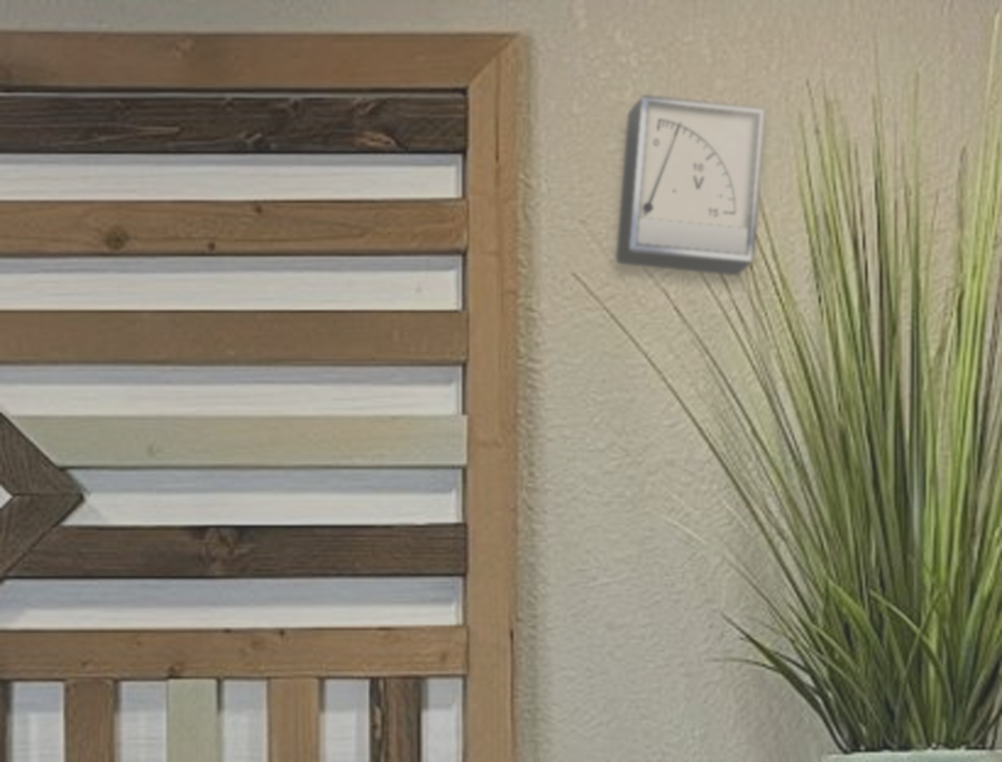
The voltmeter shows 5 V
